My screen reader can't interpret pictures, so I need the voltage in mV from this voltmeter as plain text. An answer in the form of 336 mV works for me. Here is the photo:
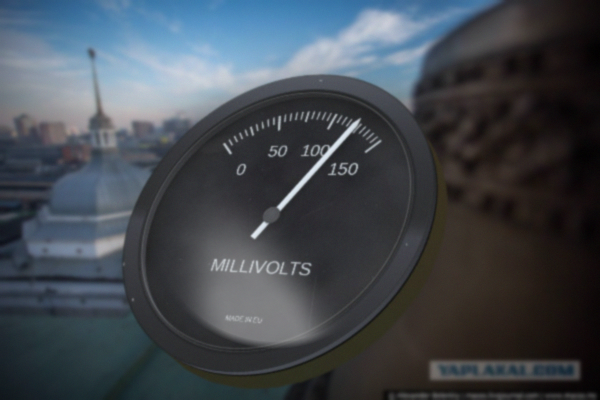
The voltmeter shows 125 mV
